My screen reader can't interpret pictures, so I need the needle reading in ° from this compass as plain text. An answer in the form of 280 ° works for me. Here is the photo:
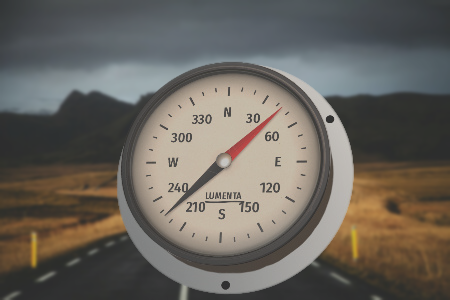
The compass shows 45 °
